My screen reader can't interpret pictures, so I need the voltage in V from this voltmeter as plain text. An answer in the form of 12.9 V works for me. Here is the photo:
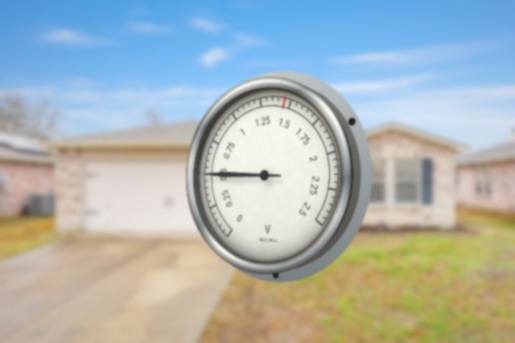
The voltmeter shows 0.5 V
